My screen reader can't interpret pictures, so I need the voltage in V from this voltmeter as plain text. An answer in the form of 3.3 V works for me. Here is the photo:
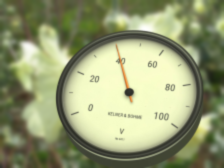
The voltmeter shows 40 V
